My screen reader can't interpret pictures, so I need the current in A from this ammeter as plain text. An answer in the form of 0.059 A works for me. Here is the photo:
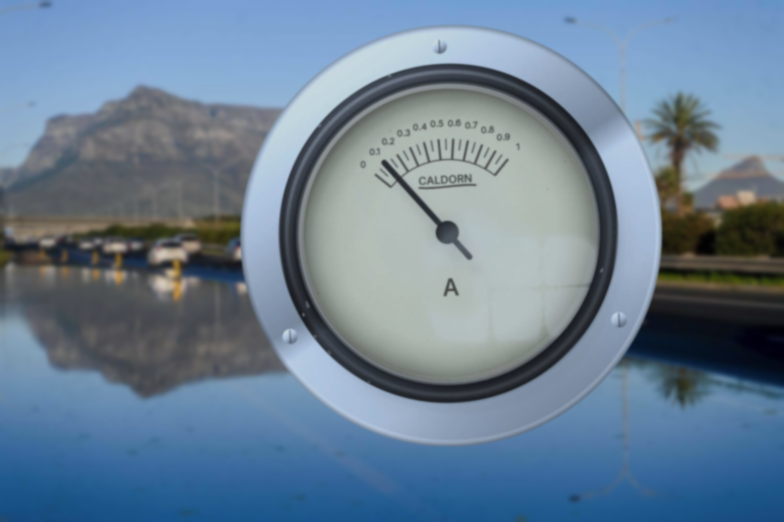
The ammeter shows 0.1 A
